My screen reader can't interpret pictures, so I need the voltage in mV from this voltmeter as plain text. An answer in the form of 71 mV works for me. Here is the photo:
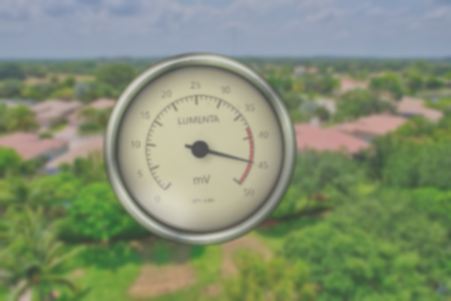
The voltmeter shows 45 mV
